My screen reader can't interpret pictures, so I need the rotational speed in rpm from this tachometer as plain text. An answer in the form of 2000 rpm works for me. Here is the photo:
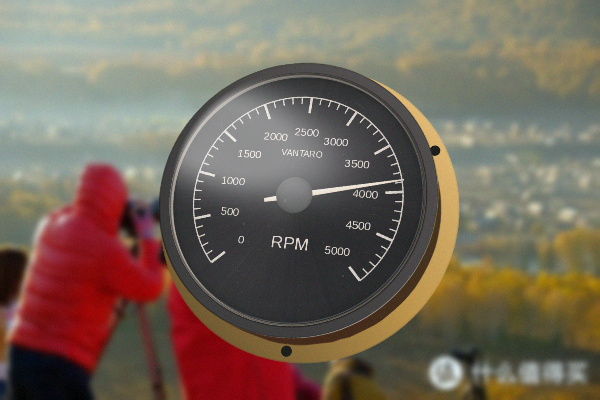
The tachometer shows 3900 rpm
